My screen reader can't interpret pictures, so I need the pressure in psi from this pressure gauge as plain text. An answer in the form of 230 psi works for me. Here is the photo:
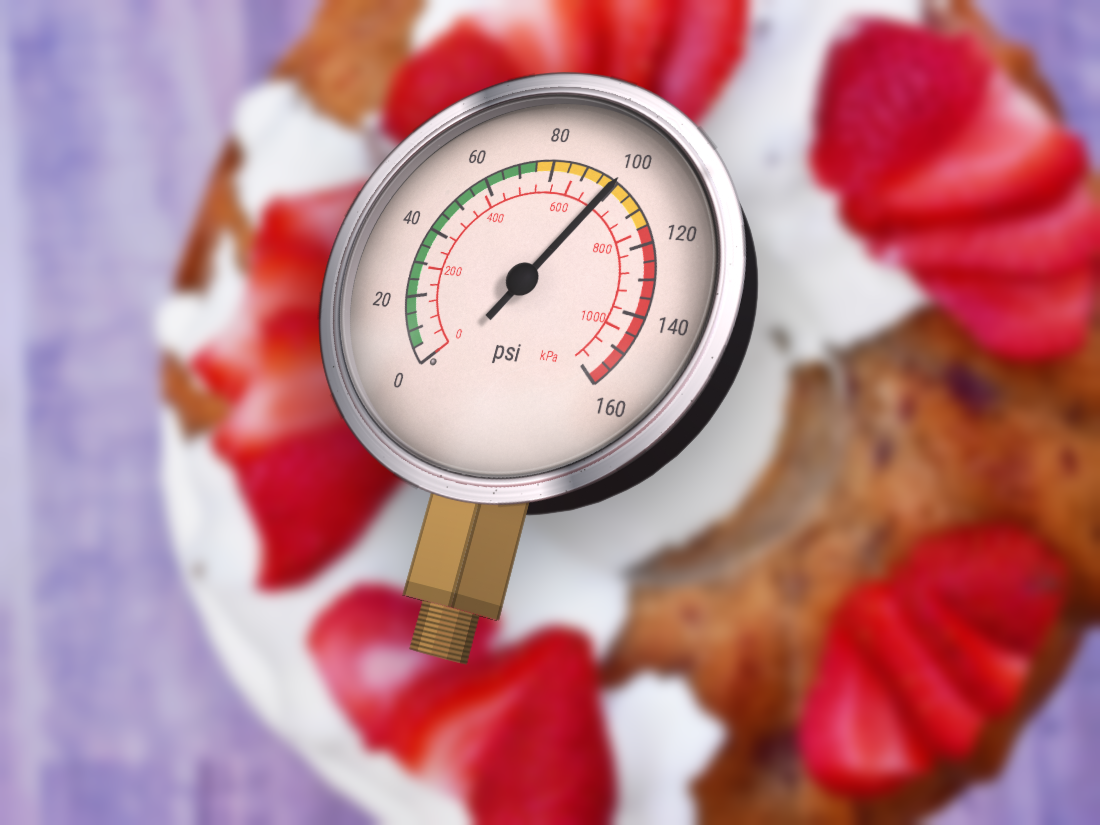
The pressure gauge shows 100 psi
